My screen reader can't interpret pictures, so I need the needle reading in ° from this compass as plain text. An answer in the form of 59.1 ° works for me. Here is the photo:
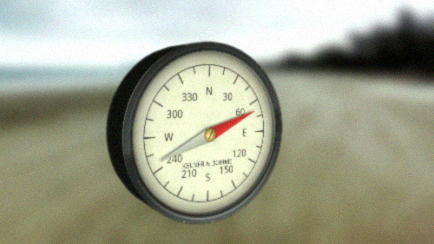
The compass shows 67.5 °
